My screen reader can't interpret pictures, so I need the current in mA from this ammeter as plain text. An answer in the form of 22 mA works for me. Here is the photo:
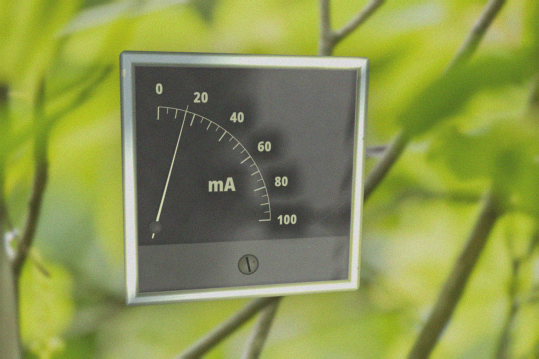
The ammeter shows 15 mA
